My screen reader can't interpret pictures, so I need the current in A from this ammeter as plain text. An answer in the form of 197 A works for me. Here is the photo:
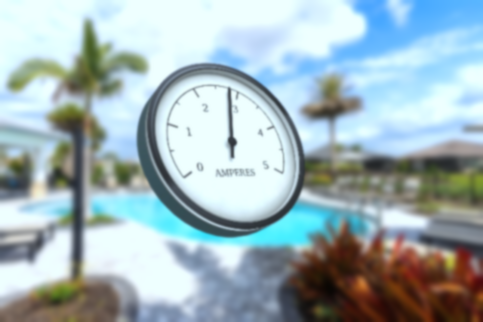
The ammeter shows 2.75 A
